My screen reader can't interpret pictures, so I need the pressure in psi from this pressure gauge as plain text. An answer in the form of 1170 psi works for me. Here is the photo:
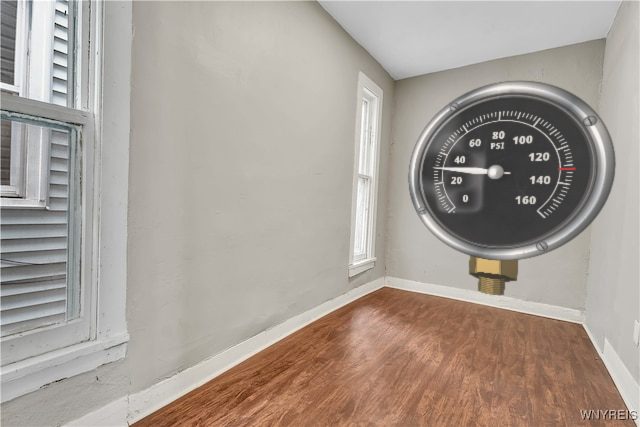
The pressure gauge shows 30 psi
